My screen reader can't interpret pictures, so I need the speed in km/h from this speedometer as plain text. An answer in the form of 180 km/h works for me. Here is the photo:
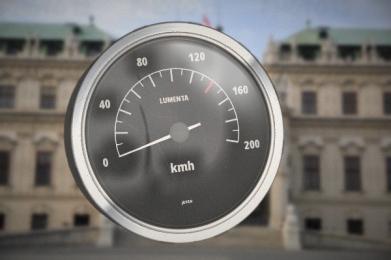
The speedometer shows 0 km/h
